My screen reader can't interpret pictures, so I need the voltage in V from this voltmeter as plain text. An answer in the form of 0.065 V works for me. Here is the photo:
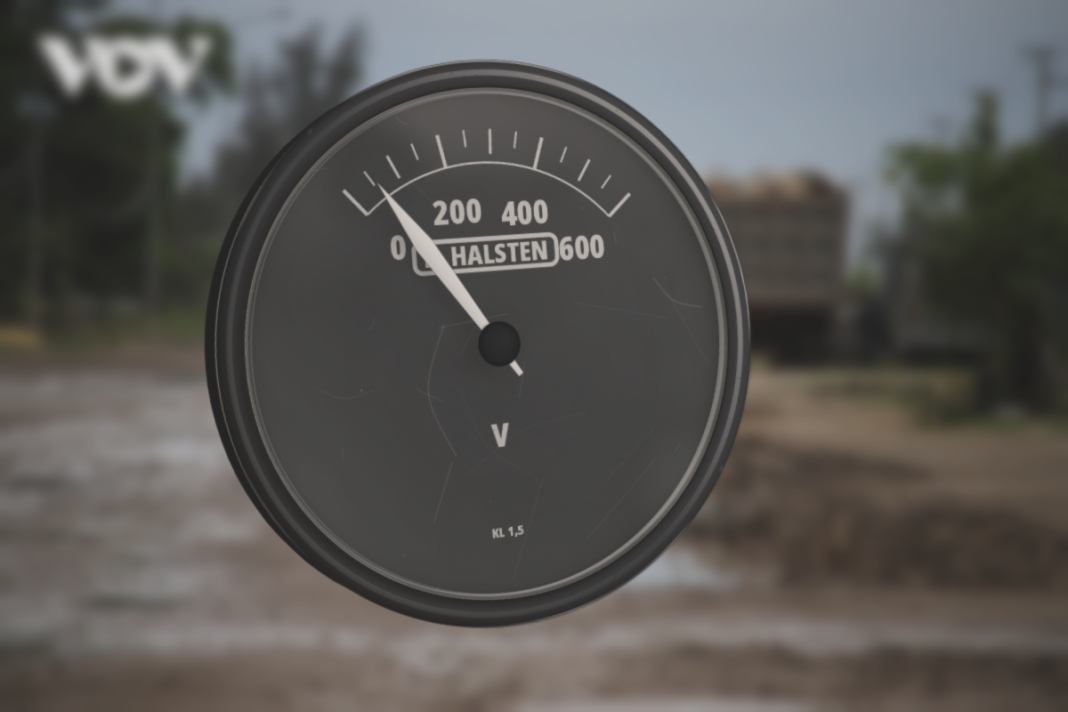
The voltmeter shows 50 V
